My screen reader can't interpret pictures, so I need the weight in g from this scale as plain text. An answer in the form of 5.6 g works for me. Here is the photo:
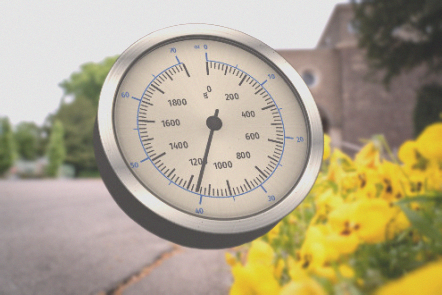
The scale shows 1160 g
